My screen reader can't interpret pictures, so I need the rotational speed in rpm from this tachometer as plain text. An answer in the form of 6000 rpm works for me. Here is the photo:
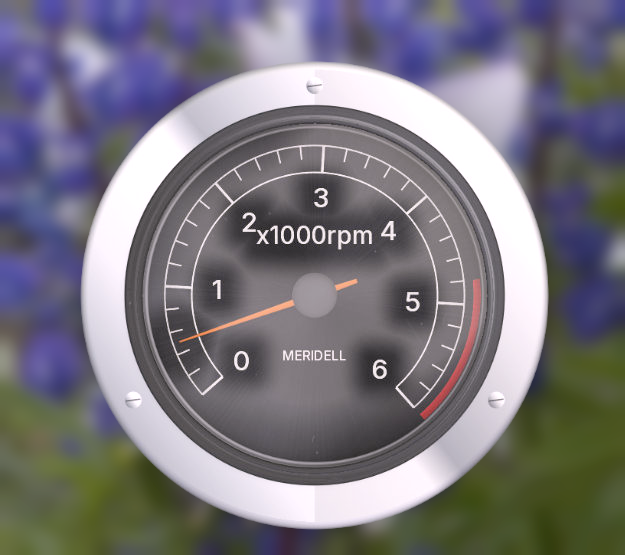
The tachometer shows 500 rpm
